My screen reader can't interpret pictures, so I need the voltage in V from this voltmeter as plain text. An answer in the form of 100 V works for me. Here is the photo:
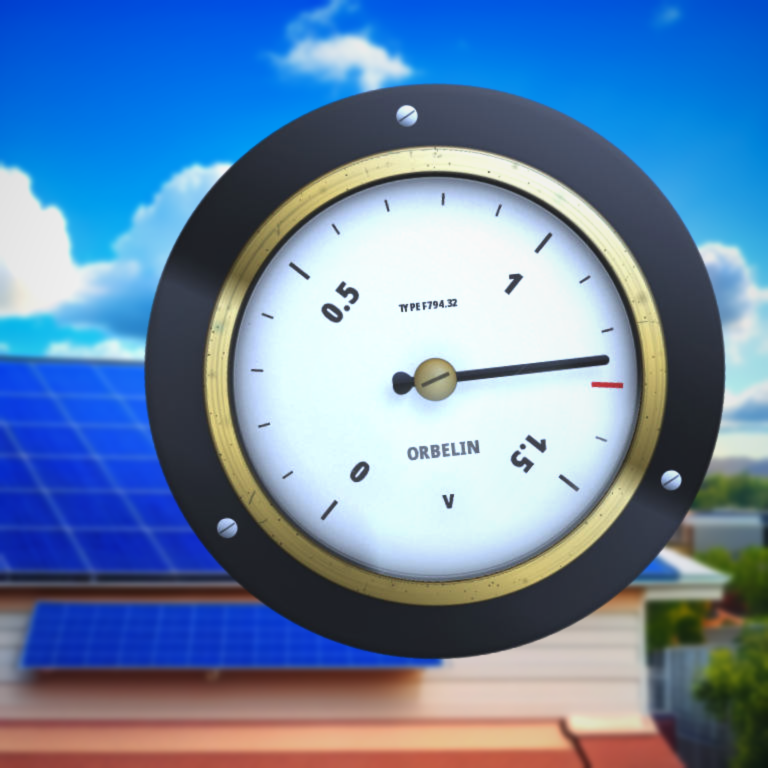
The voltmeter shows 1.25 V
